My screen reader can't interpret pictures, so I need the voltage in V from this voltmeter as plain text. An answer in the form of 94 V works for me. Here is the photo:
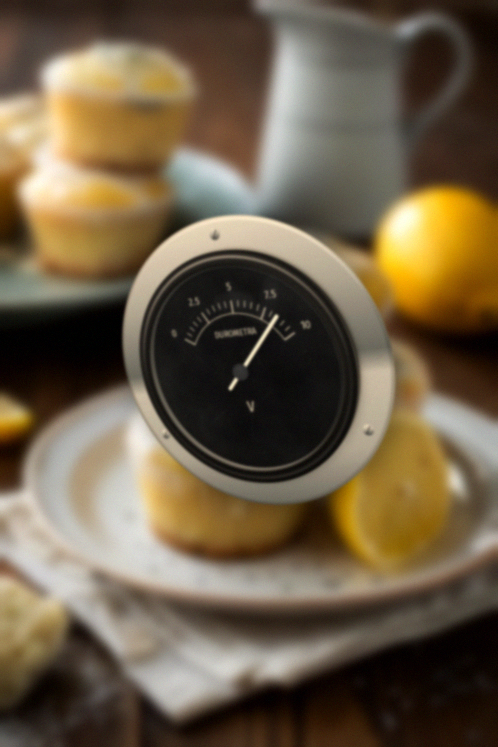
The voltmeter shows 8.5 V
